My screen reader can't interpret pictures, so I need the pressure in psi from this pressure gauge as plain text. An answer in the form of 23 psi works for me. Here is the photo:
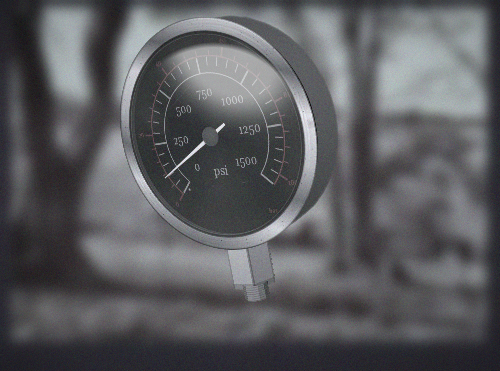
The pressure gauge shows 100 psi
